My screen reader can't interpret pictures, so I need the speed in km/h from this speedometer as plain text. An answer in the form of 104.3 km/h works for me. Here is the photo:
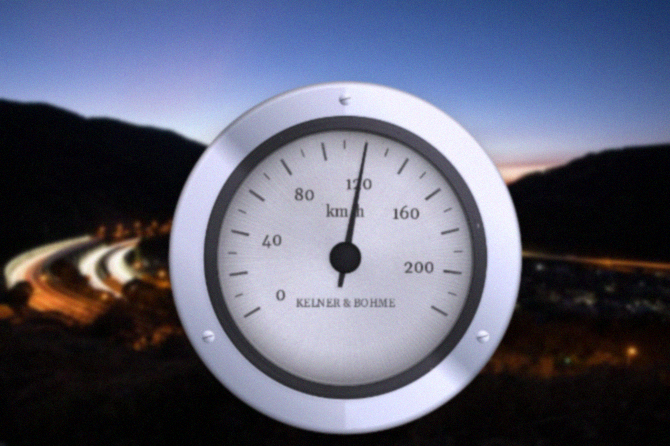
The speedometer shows 120 km/h
